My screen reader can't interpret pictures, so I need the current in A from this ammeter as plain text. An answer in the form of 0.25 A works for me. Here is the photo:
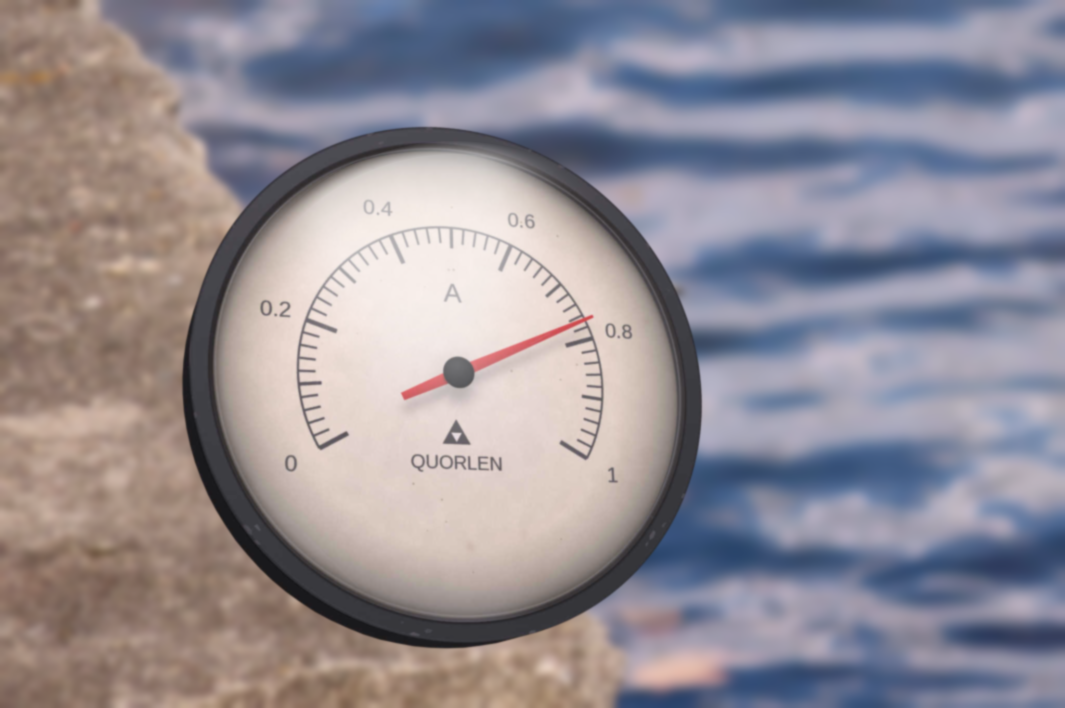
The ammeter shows 0.77 A
